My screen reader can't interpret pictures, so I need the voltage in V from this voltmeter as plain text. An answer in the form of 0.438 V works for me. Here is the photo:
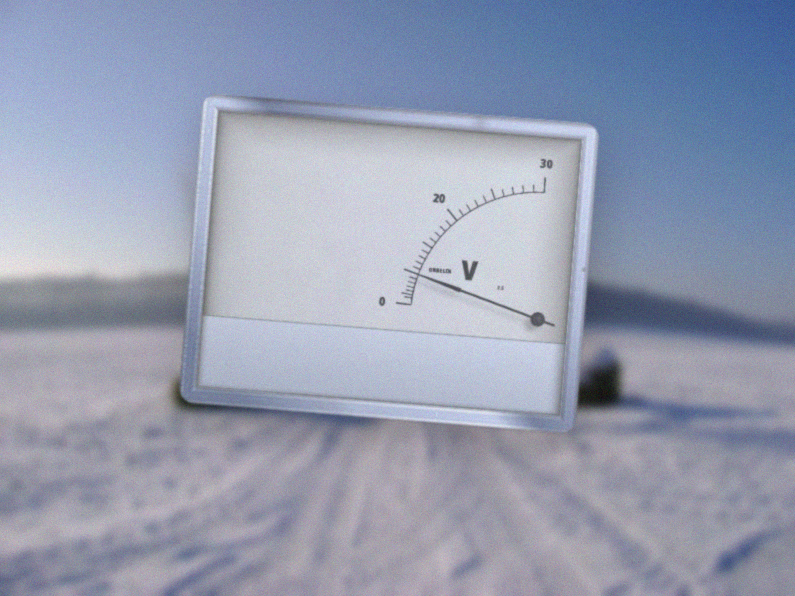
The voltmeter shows 10 V
